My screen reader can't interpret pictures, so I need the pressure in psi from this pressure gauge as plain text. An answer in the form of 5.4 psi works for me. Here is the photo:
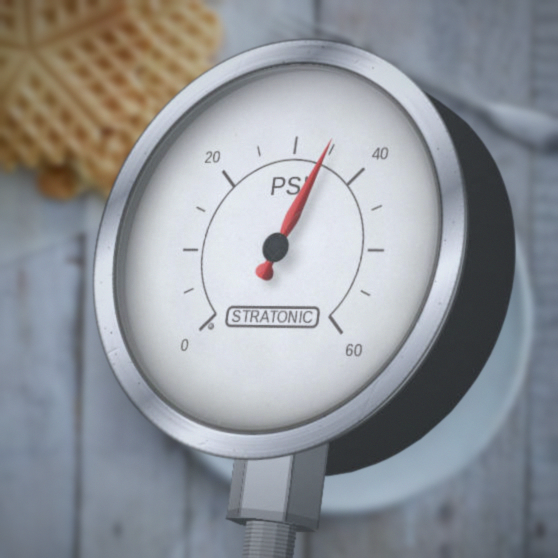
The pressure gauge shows 35 psi
